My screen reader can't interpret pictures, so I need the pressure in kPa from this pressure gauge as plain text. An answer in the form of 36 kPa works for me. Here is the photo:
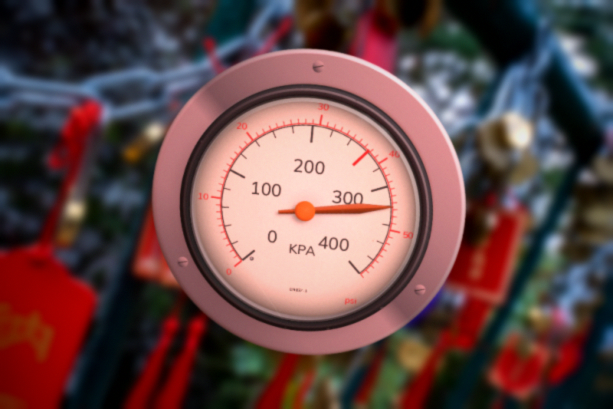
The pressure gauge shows 320 kPa
